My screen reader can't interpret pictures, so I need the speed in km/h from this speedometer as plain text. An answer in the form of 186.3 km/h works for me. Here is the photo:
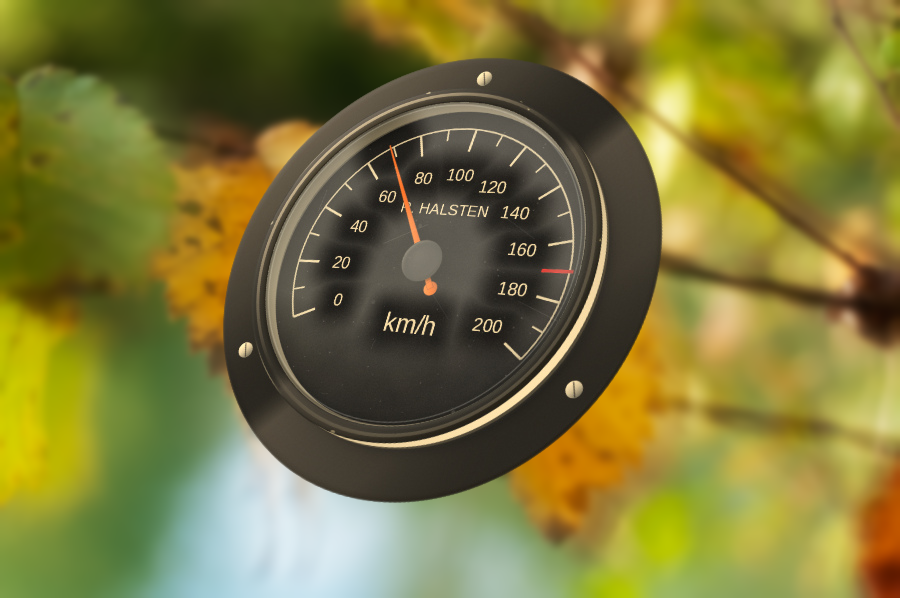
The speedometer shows 70 km/h
